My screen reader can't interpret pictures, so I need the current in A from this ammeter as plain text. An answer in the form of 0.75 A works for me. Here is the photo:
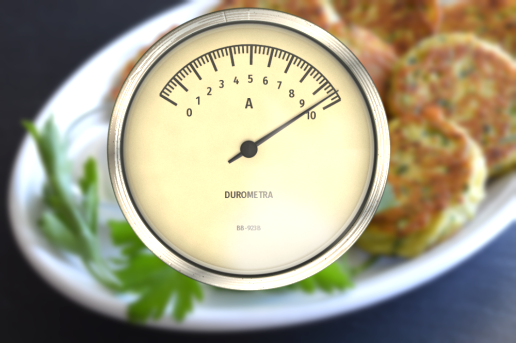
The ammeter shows 9.6 A
